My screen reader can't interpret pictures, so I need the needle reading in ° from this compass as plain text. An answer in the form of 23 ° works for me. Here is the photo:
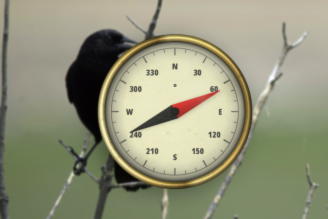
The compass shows 65 °
